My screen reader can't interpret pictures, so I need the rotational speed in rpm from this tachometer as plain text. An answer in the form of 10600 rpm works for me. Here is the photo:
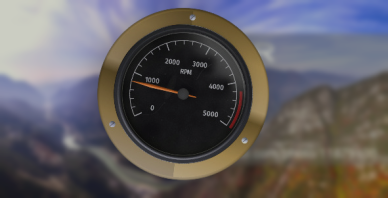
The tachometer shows 800 rpm
